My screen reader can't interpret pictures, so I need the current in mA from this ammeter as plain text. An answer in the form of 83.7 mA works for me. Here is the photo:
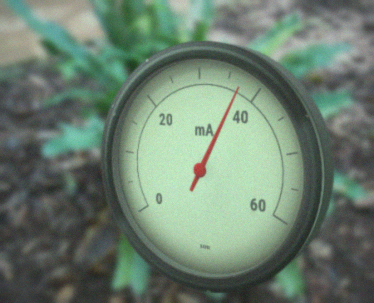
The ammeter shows 37.5 mA
